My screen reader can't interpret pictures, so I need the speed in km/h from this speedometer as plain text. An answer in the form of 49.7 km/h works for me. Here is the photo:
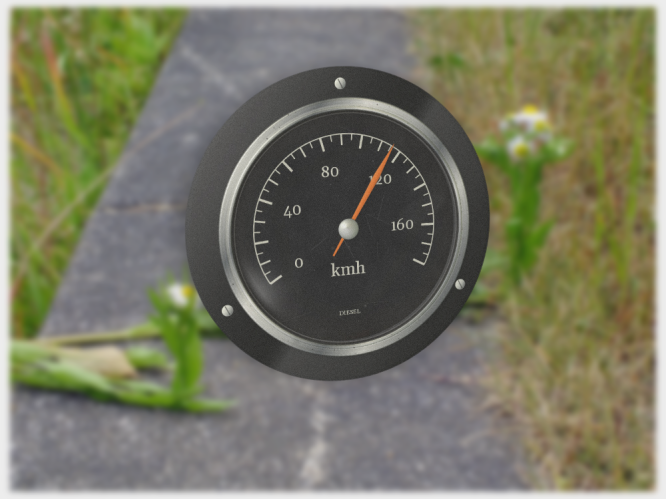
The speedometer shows 115 km/h
